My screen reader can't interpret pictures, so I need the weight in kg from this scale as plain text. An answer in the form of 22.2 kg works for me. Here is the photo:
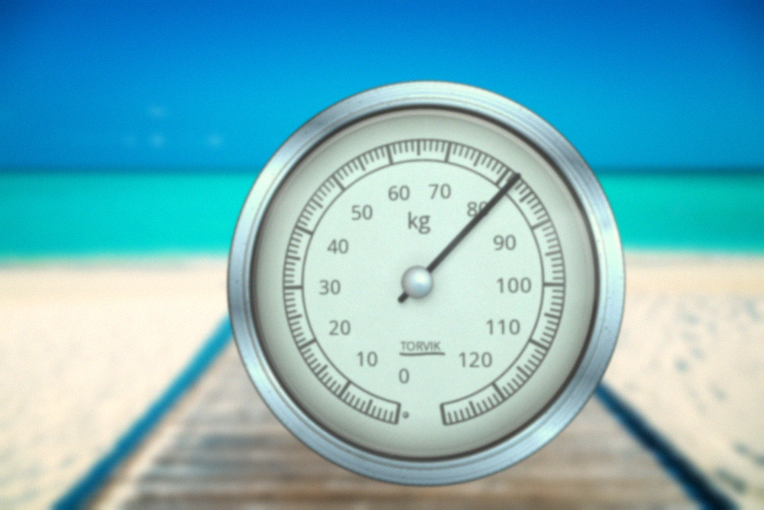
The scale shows 82 kg
